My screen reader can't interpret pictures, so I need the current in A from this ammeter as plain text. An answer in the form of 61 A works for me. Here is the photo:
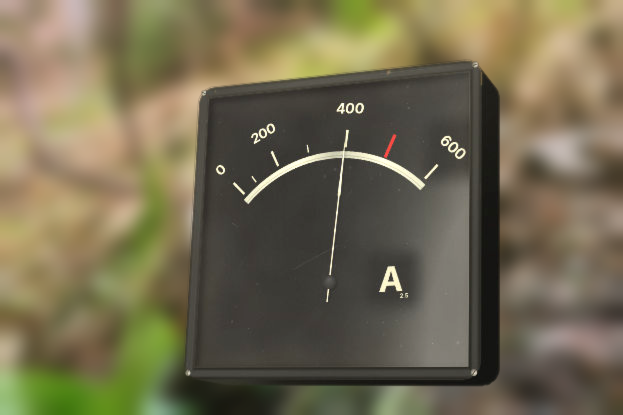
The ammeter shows 400 A
